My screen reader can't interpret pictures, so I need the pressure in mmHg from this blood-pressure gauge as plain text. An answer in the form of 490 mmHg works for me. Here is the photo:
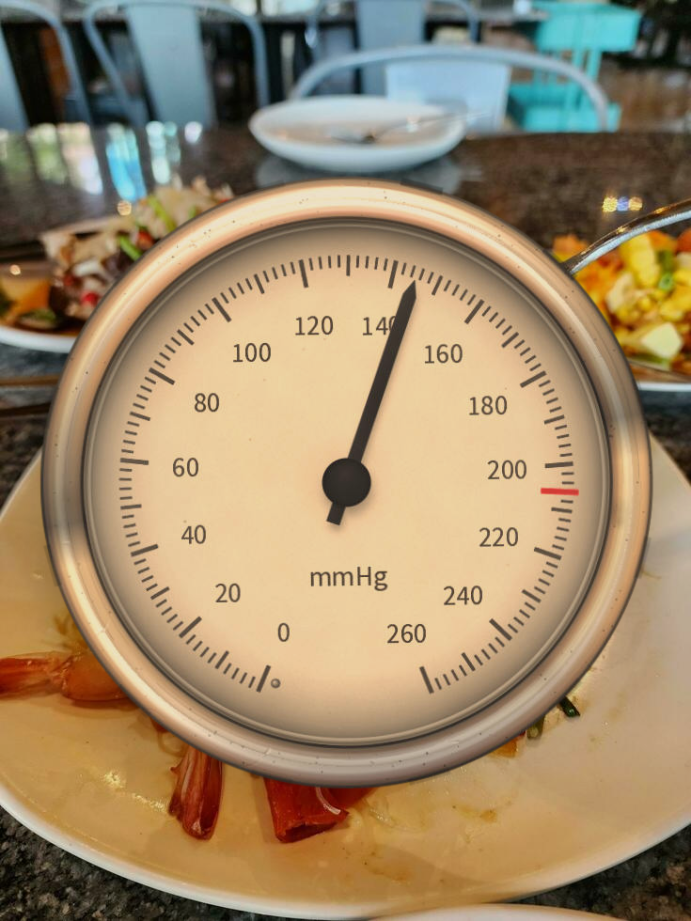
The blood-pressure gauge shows 145 mmHg
